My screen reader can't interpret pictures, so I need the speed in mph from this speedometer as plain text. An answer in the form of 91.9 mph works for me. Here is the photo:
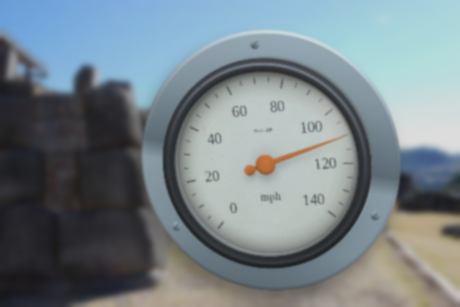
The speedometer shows 110 mph
